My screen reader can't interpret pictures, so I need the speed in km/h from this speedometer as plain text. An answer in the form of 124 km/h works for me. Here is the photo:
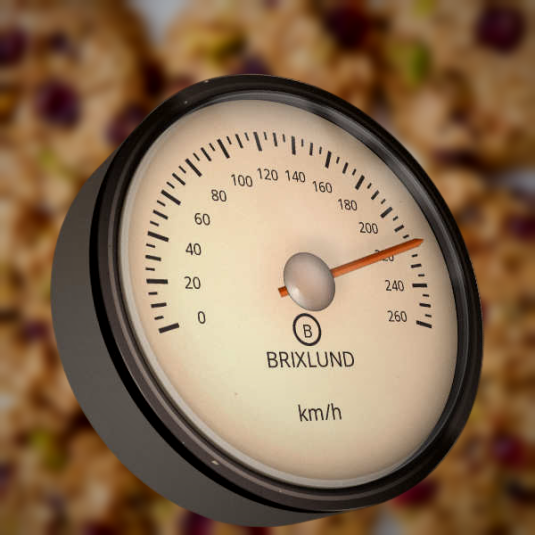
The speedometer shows 220 km/h
